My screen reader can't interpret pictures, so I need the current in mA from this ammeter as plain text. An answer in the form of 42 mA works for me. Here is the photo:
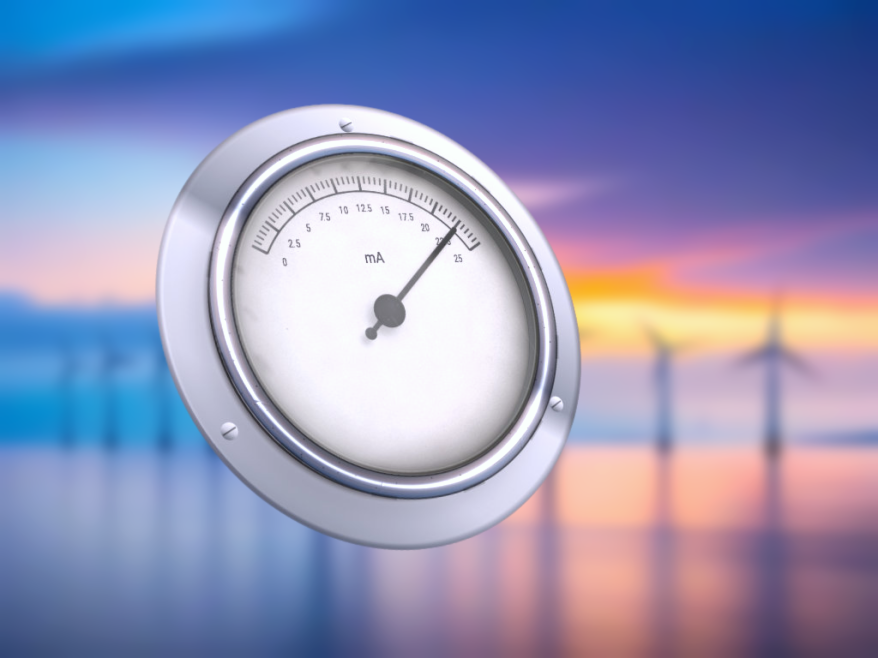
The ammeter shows 22.5 mA
